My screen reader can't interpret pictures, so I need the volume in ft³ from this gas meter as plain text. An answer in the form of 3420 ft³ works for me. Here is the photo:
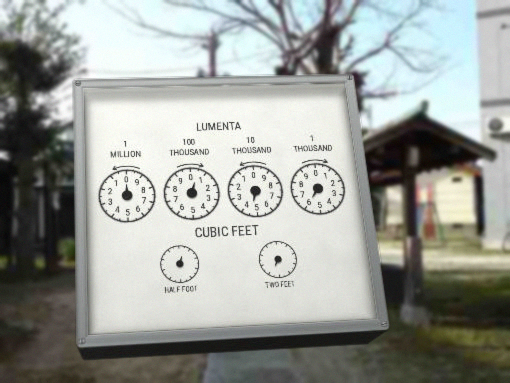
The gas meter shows 4600 ft³
